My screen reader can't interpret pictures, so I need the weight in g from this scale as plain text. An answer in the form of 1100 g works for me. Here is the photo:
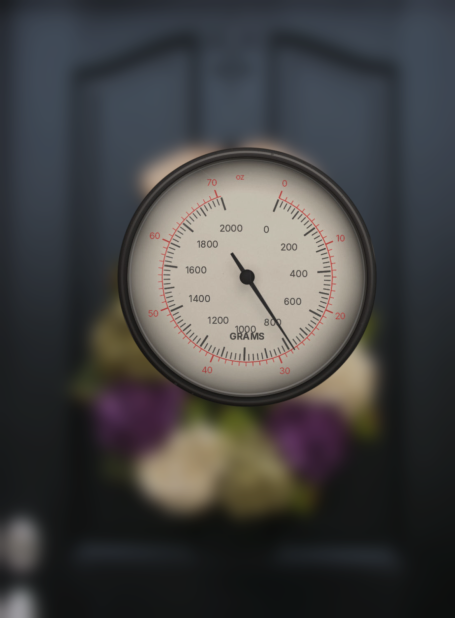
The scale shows 780 g
